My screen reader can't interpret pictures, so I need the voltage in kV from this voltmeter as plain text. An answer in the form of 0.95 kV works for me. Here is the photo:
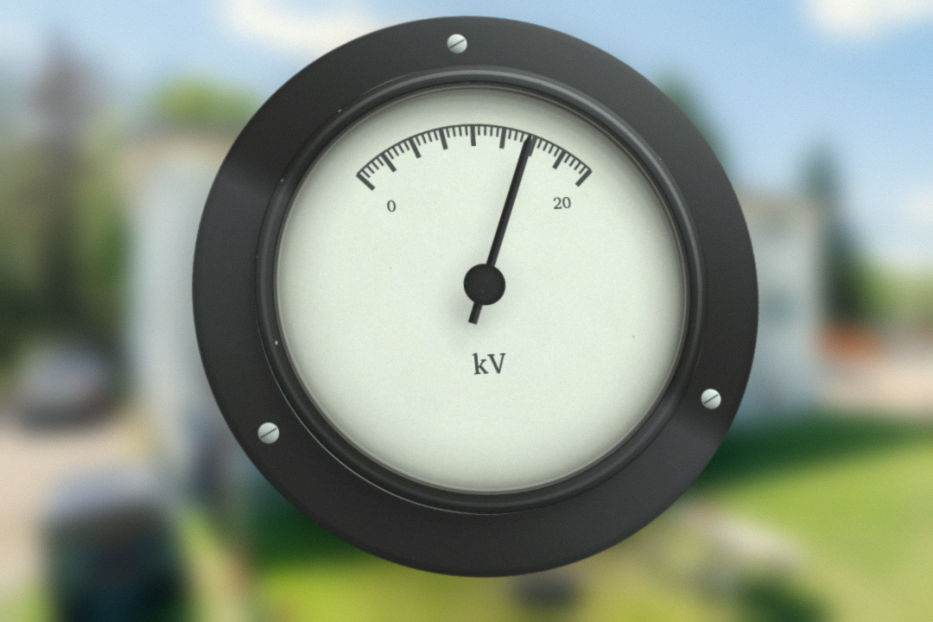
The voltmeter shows 14.5 kV
